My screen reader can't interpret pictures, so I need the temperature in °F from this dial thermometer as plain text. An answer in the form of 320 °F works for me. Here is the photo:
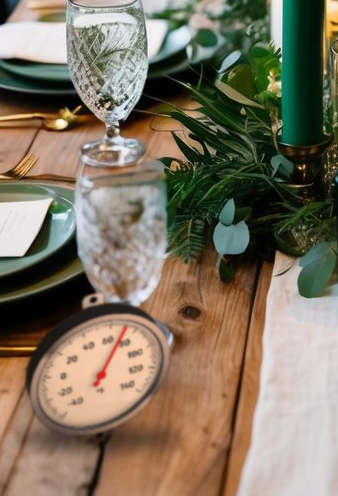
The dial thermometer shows 70 °F
